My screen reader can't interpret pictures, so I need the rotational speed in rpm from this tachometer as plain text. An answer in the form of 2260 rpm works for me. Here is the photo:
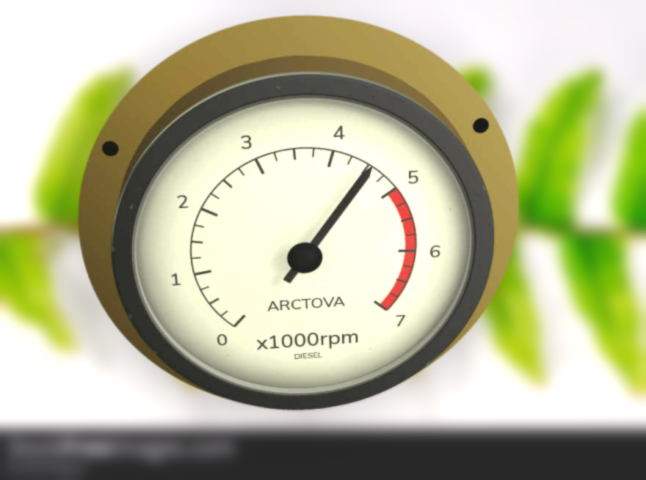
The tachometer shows 4500 rpm
